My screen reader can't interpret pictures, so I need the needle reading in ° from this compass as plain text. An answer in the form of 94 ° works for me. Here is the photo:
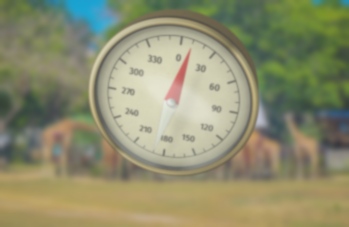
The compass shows 10 °
